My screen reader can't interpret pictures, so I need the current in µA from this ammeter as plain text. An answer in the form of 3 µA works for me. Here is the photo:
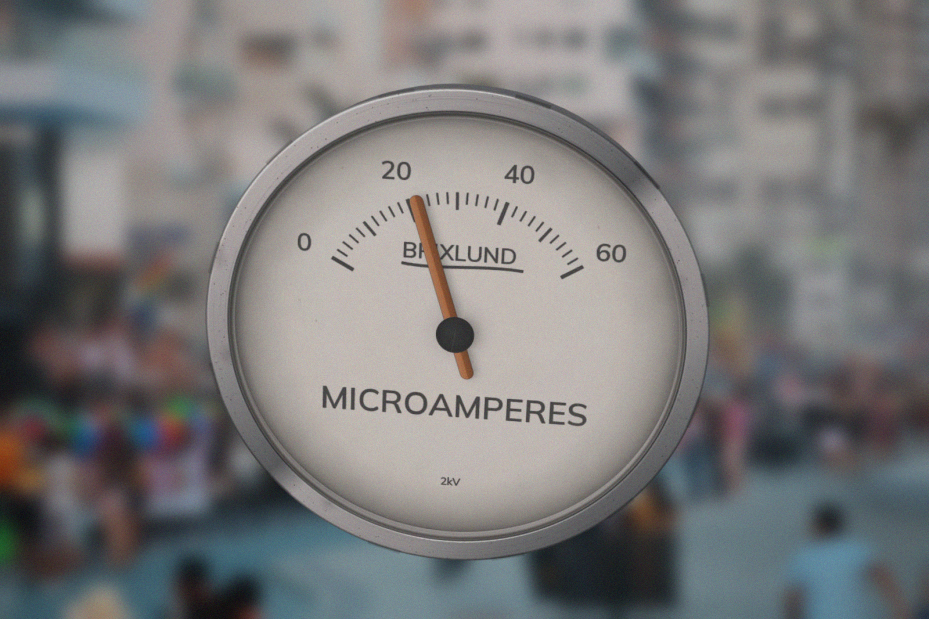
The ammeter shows 22 µA
